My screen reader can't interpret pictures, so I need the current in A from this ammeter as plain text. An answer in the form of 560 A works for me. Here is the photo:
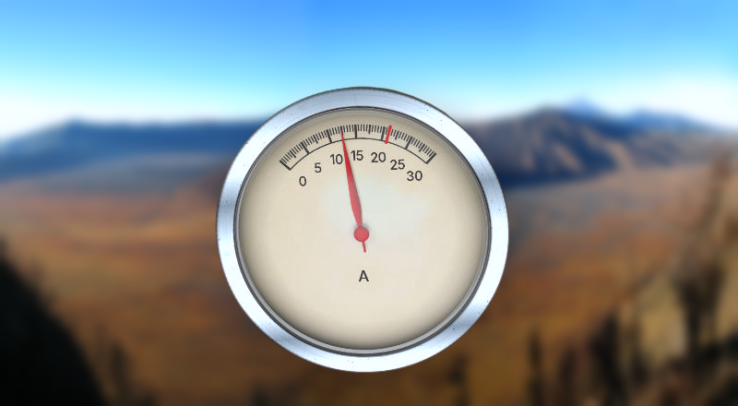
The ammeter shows 12.5 A
